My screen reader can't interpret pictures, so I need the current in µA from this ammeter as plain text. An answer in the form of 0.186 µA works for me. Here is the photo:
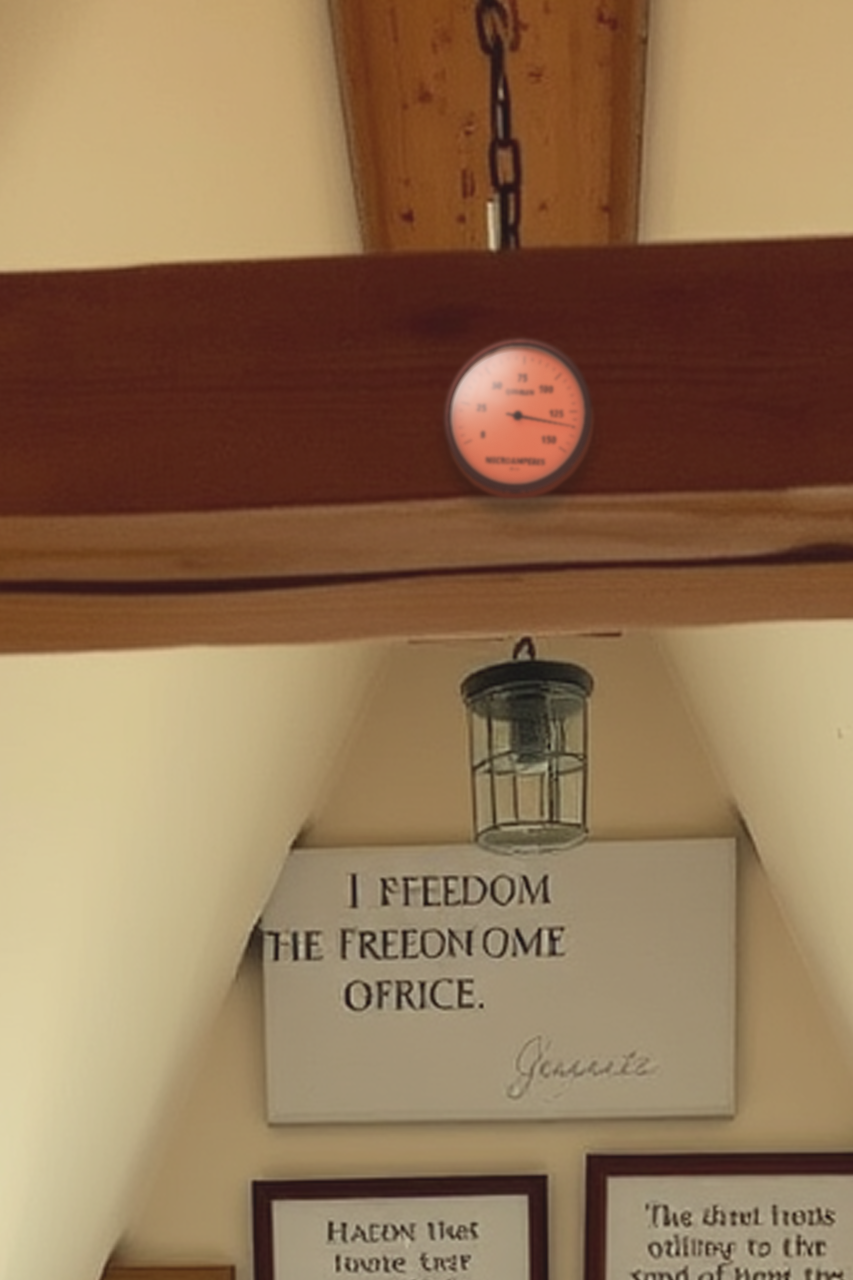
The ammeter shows 135 µA
